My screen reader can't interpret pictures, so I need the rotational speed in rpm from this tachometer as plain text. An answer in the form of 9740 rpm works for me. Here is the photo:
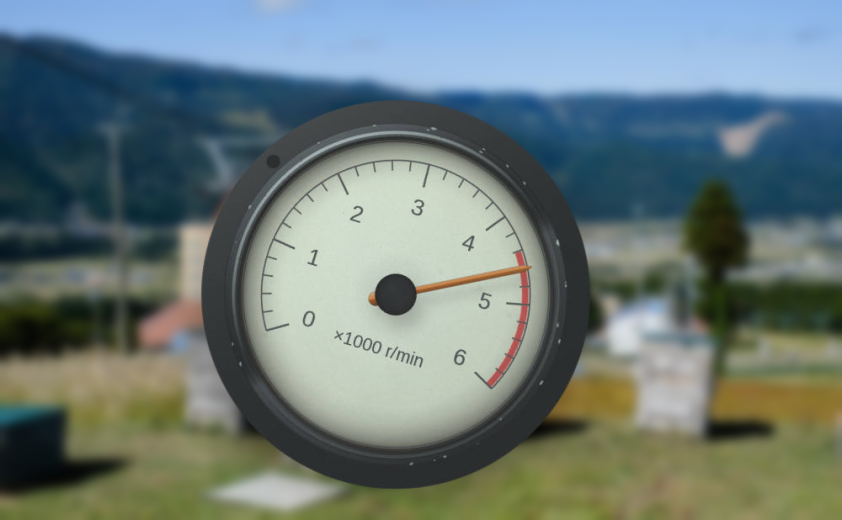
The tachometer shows 4600 rpm
